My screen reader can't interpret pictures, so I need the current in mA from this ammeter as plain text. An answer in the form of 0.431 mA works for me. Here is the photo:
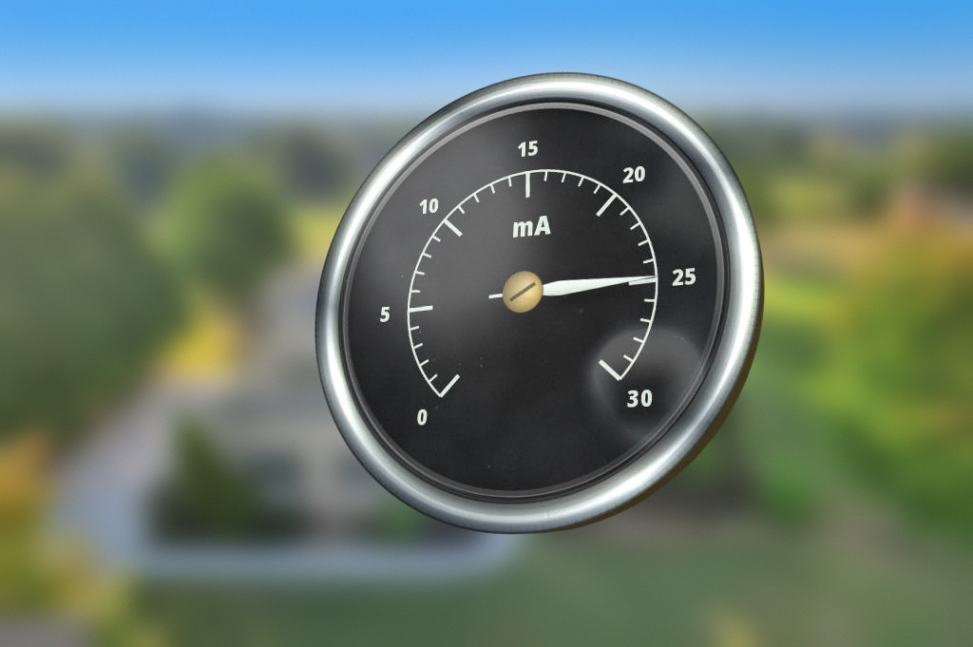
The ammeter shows 25 mA
